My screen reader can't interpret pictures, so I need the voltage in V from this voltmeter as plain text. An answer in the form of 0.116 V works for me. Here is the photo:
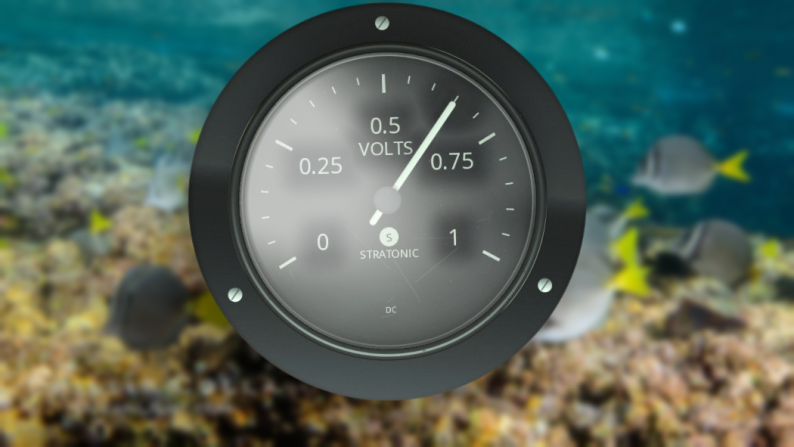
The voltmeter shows 0.65 V
